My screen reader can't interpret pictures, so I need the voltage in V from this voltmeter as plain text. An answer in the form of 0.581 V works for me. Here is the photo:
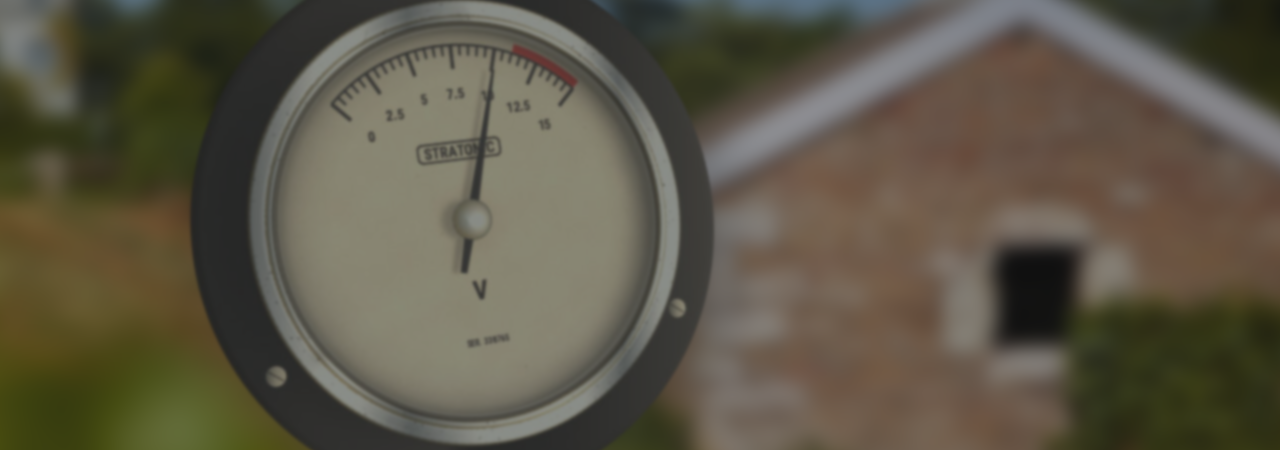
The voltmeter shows 10 V
